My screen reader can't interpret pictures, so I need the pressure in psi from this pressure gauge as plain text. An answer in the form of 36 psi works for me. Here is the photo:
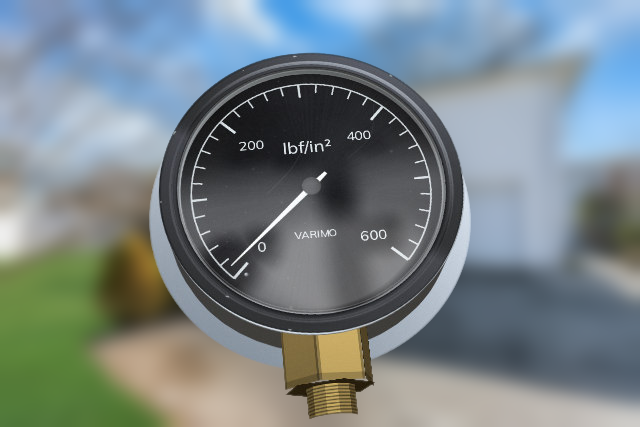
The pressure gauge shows 10 psi
